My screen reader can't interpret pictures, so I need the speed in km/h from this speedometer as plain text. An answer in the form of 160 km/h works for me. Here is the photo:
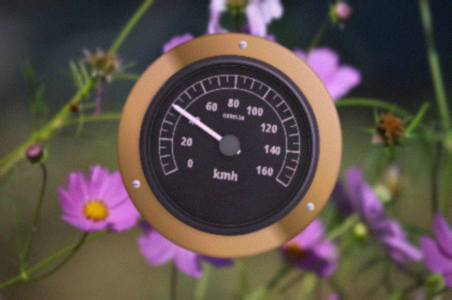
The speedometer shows 40 km/h
